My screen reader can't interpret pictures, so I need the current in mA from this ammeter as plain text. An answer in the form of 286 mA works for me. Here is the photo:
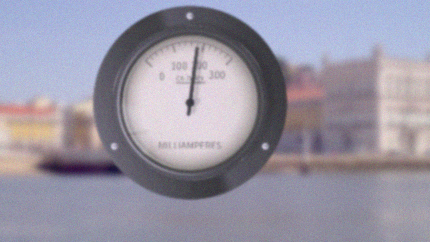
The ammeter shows 180 mA
